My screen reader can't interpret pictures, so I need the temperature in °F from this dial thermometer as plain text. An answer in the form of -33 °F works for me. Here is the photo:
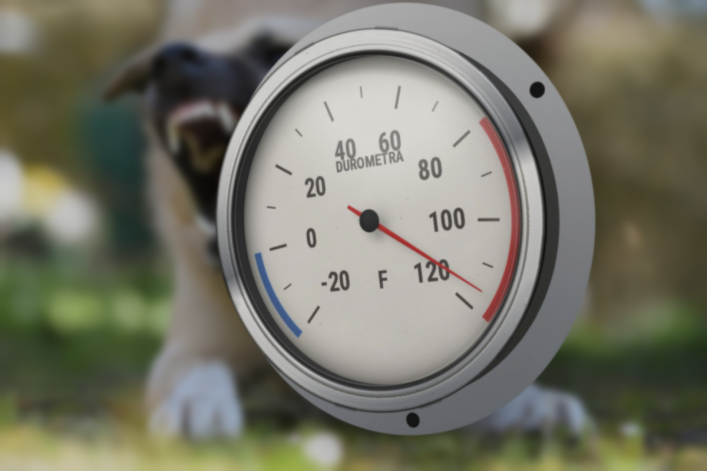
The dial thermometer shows 115 °F
